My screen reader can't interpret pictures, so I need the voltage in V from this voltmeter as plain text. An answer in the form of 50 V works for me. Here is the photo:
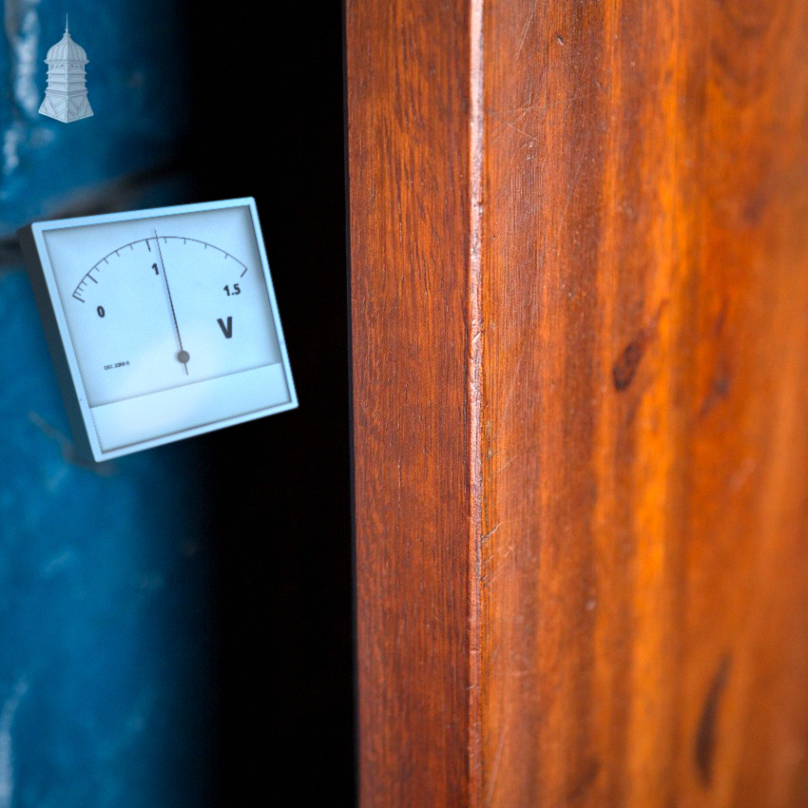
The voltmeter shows 1.05 V
